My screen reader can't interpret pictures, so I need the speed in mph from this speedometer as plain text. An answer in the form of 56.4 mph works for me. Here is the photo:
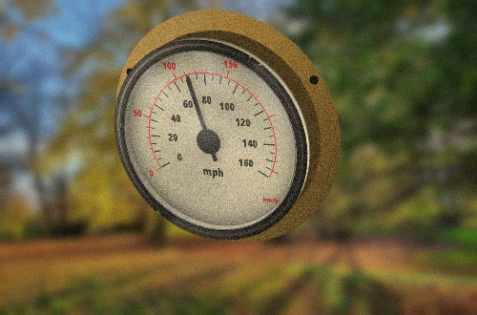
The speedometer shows 70 mph
